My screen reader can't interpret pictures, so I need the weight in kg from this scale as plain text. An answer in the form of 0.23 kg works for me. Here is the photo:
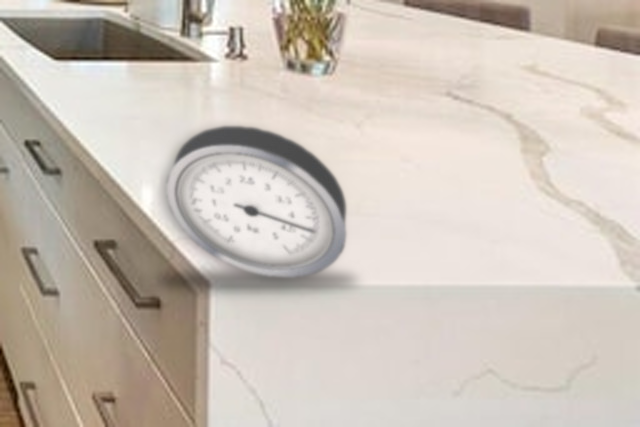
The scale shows 4.25 kg
